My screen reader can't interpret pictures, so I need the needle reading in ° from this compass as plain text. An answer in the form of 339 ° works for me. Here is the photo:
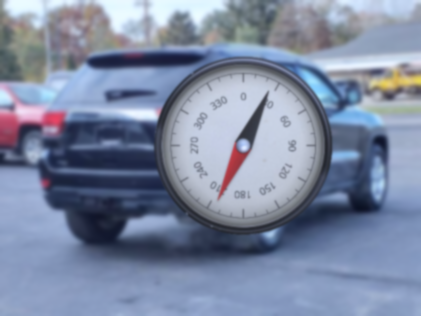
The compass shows 205 °
